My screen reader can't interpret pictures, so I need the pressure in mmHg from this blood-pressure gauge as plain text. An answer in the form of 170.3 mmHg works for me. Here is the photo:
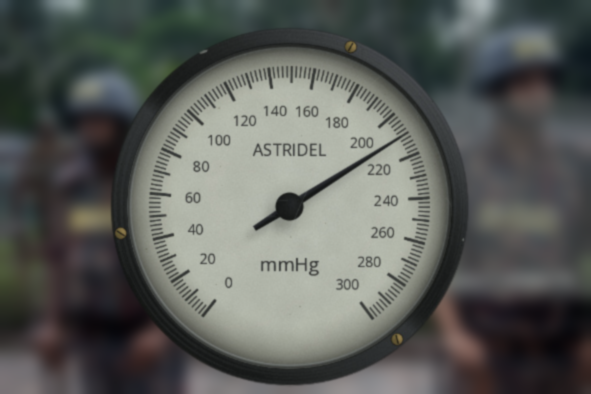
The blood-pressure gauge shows 210 mmHg
